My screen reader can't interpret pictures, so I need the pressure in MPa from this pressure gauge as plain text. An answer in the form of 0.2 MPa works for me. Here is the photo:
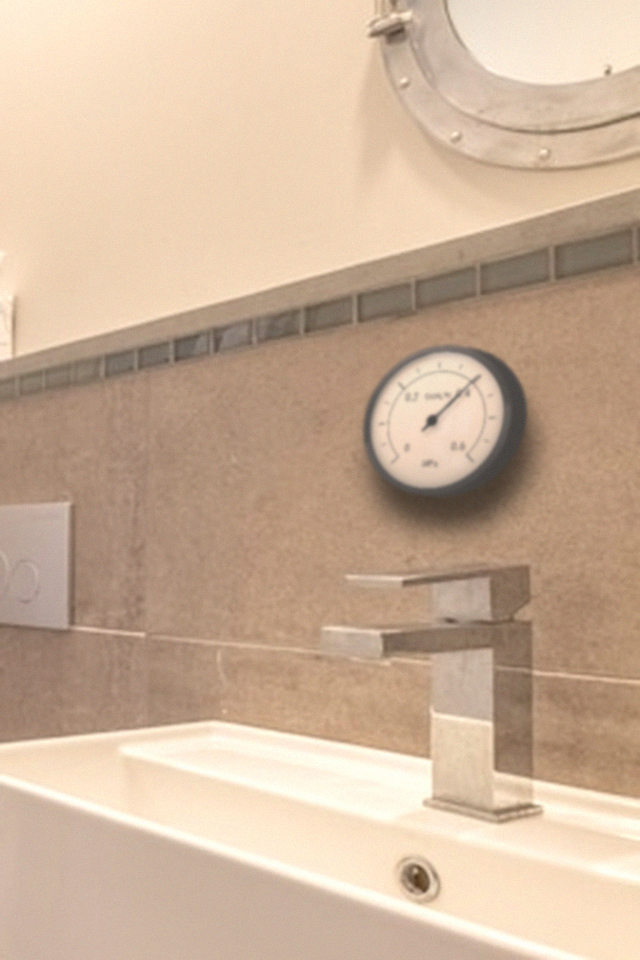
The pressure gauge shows 0.4 MPa
